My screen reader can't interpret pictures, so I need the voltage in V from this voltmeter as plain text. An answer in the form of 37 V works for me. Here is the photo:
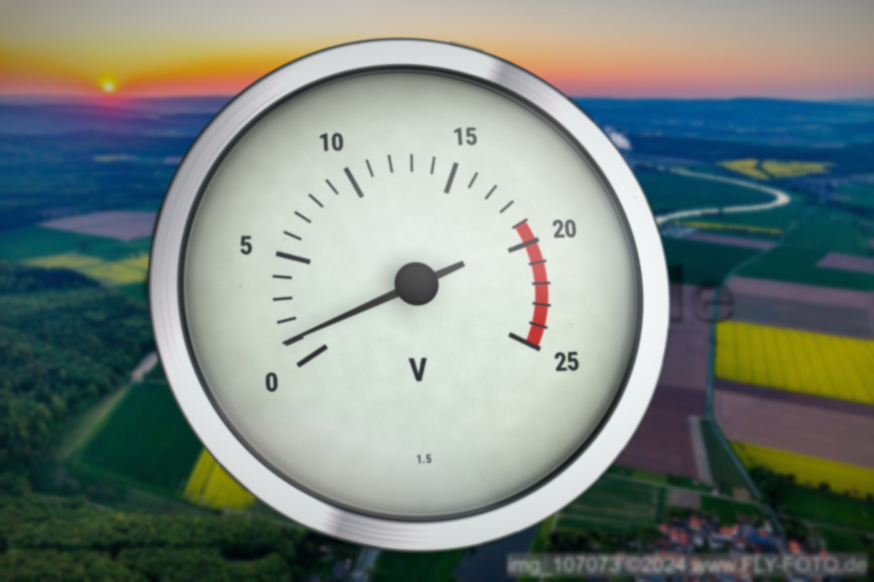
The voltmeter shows 1 V
